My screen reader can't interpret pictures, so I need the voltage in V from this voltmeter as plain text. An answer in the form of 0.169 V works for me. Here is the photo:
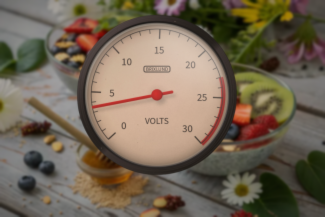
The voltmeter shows 3.5 V
